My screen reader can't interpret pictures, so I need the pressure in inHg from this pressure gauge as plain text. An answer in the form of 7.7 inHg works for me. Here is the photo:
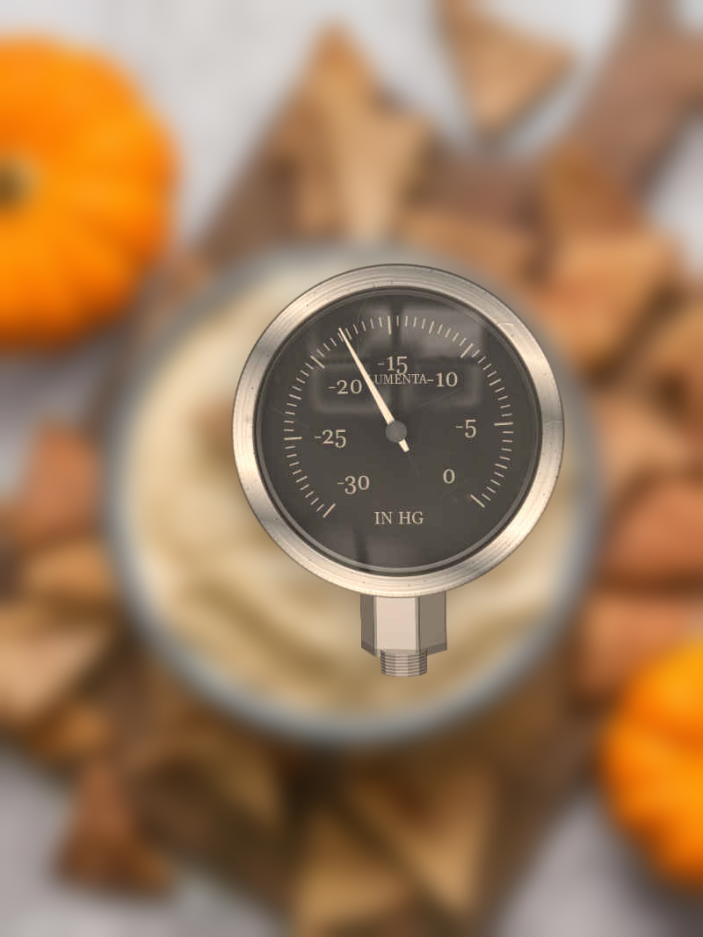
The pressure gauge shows -17.75 inHg
